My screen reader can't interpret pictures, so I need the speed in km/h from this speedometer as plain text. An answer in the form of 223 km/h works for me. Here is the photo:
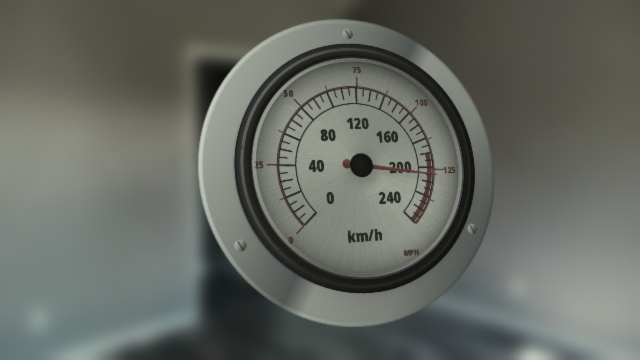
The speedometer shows 205 km/h
